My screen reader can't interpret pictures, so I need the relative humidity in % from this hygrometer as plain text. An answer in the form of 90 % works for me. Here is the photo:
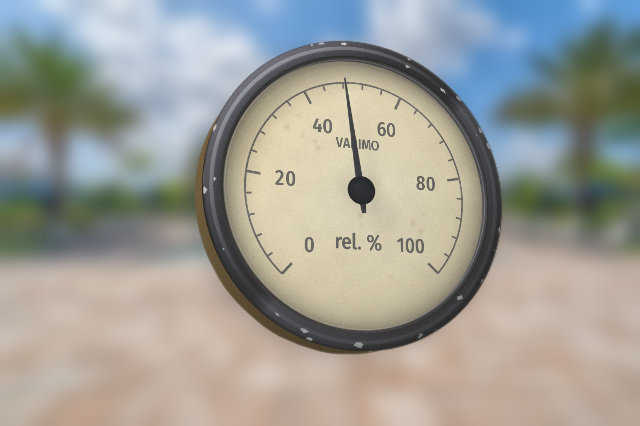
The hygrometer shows 48 %
